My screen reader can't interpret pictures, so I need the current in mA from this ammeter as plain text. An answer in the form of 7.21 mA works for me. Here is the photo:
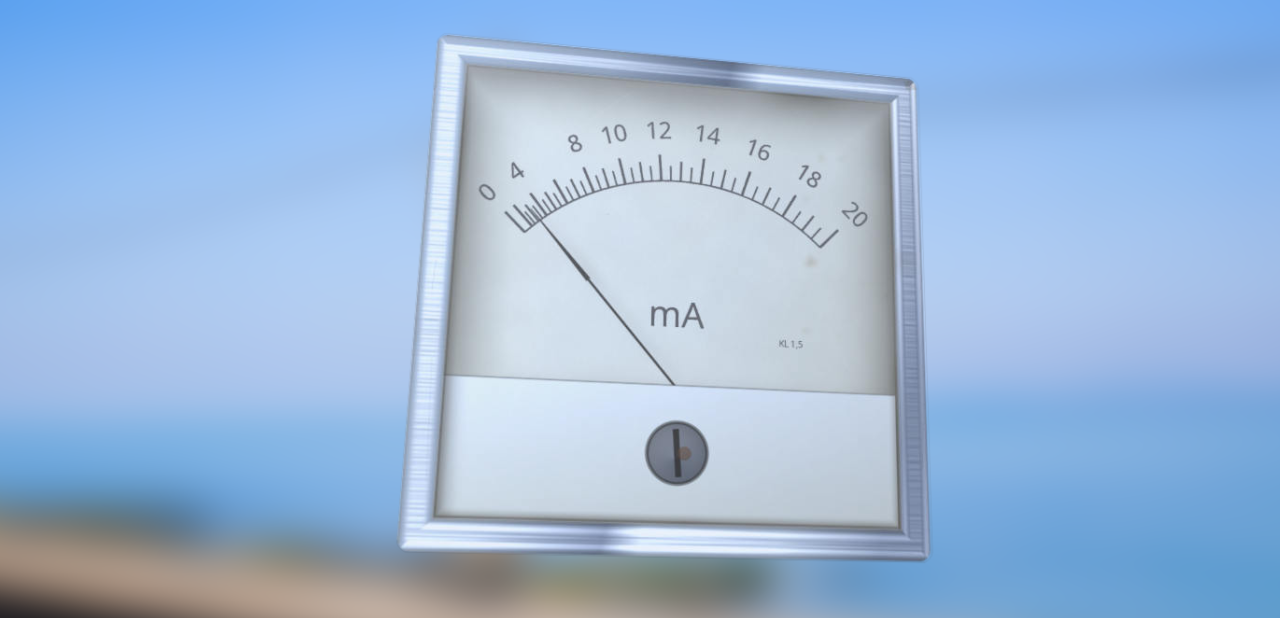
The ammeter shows 3 mA
